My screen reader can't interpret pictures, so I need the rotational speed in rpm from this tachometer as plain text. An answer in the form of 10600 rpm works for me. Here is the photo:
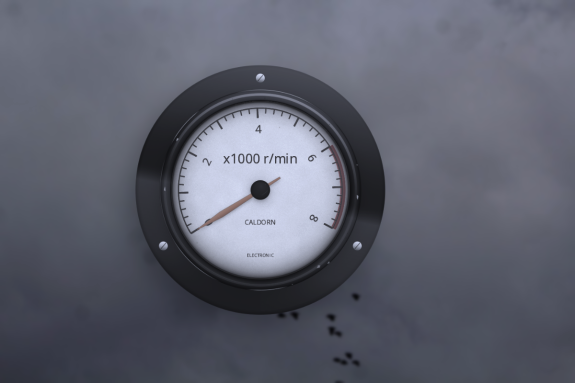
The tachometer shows 0 rpm
